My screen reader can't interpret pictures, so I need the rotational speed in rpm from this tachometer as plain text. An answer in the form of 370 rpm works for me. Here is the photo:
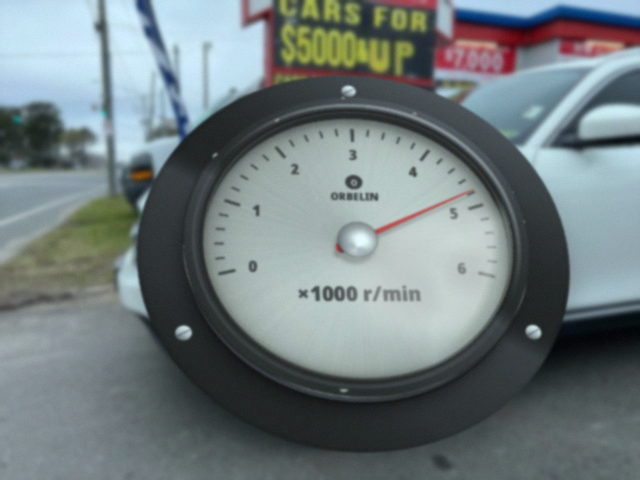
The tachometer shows 4800 rpm
